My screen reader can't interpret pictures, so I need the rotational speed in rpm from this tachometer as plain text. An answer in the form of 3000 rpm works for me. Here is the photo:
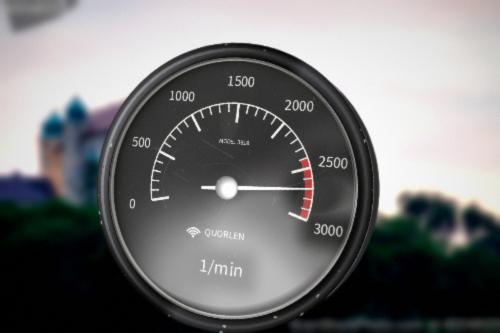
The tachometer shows 2700 rpm
